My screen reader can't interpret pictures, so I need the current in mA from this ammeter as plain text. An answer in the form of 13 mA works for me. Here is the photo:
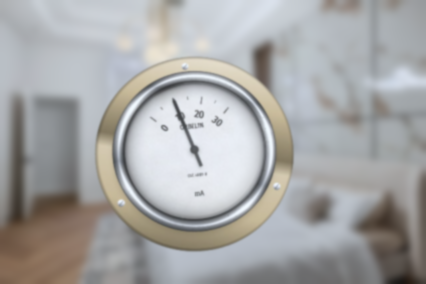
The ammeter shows 10 mA
